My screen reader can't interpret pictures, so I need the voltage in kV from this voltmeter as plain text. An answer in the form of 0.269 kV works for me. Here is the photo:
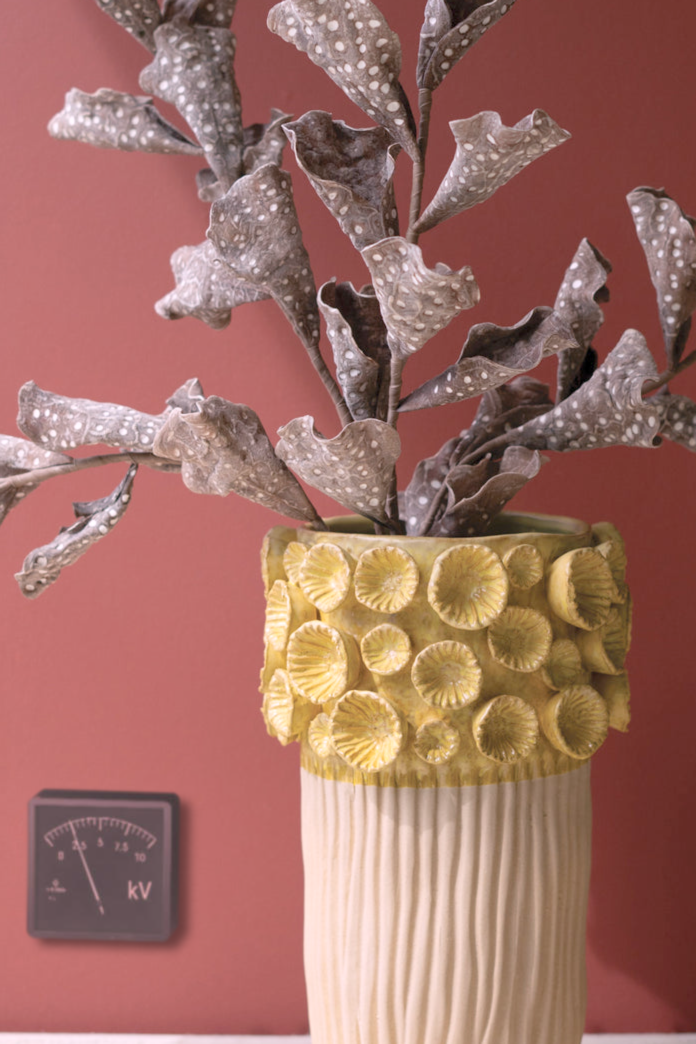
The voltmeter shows 2.5 kV
